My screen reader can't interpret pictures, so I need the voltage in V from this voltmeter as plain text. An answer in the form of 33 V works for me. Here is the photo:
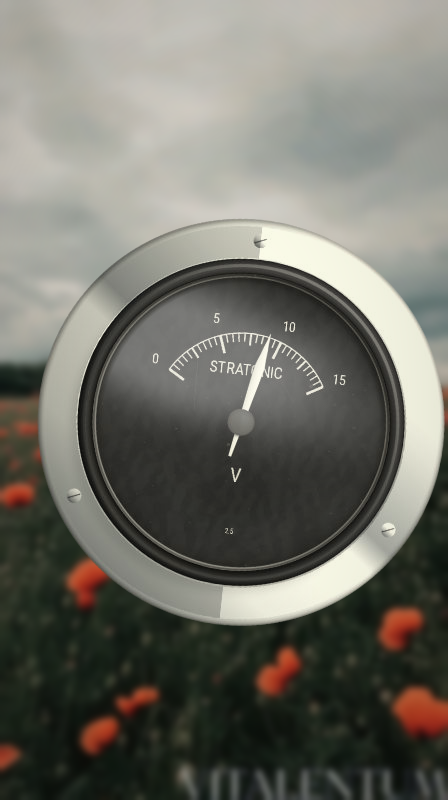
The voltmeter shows 9 V
